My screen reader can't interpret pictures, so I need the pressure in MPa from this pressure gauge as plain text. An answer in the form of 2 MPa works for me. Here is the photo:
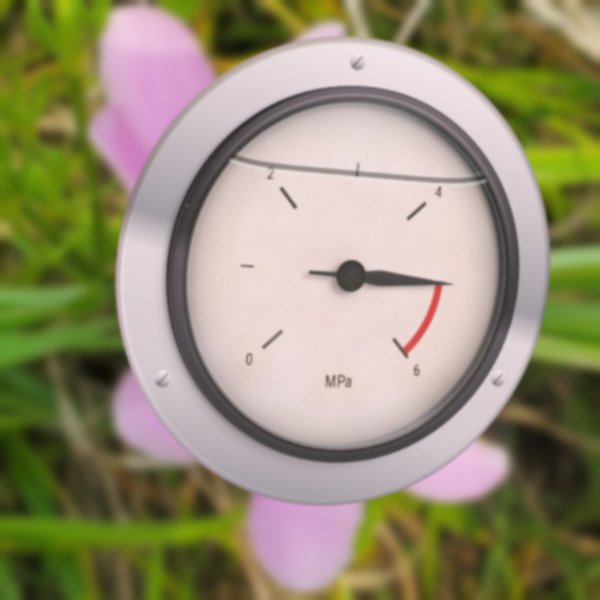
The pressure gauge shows 5 MPa
